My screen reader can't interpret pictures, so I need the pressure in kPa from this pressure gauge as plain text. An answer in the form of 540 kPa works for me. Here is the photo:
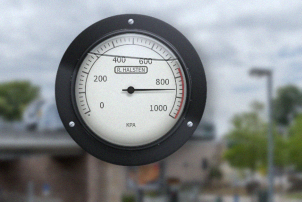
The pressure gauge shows 860 kPa
